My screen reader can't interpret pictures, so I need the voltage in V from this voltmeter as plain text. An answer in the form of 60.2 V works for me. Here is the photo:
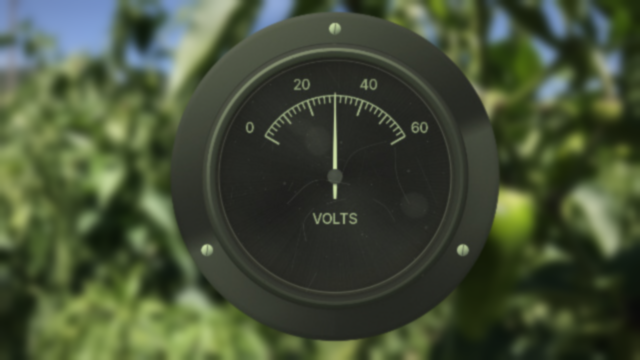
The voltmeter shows 30 V
